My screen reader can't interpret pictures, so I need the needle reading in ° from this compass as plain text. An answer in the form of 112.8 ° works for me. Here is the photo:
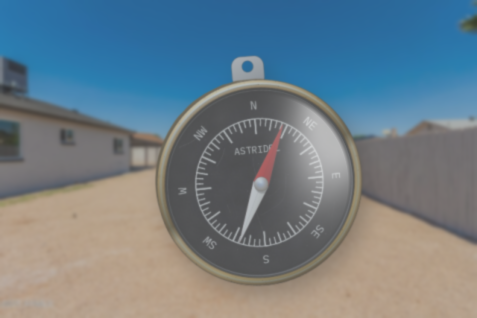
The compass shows 25 °
